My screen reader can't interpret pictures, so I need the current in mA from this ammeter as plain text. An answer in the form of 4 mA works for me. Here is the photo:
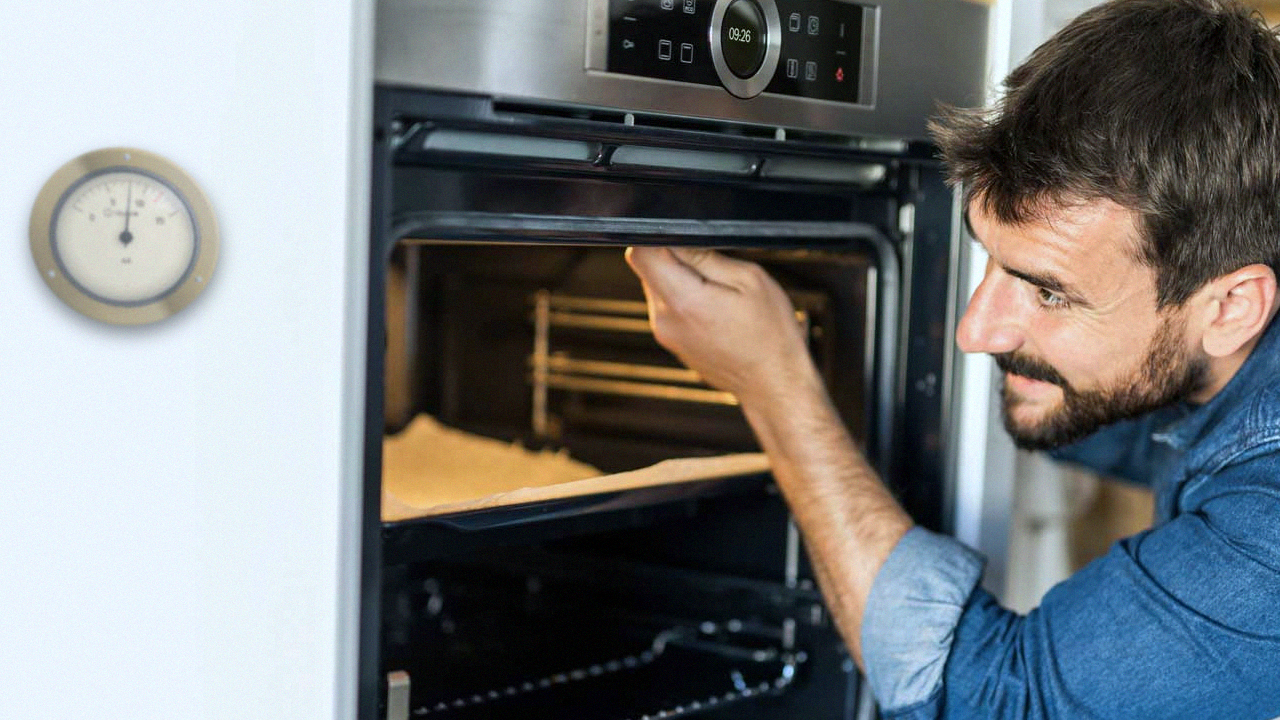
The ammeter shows 8 mA
